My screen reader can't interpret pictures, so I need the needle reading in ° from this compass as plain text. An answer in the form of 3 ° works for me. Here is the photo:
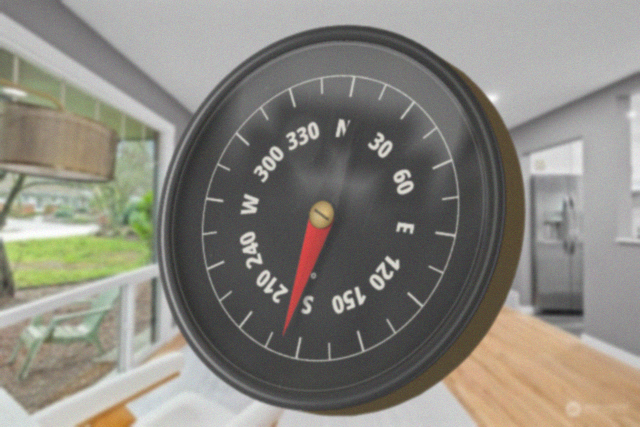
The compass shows 187.5 °
